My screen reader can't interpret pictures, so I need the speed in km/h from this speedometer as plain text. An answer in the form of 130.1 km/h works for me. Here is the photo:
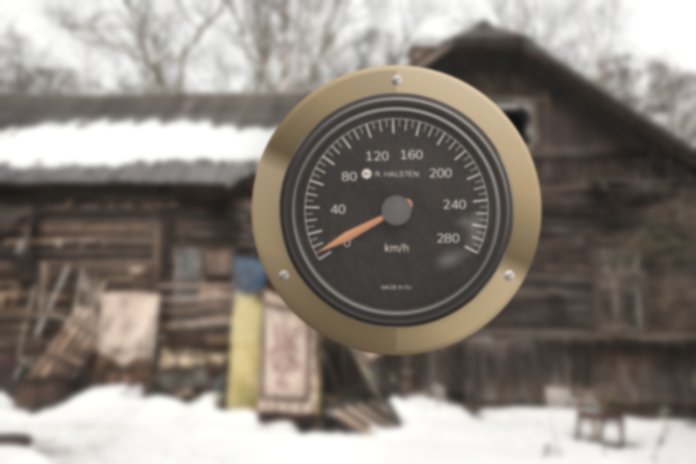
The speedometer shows 5 km/h
